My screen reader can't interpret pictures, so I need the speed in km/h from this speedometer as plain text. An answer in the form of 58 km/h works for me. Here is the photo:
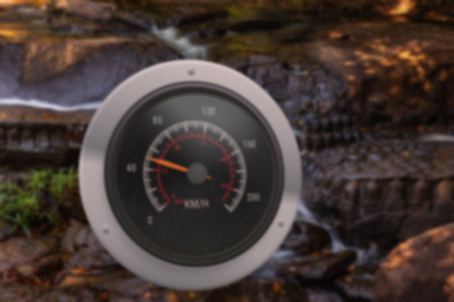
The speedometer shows 50 km/h
